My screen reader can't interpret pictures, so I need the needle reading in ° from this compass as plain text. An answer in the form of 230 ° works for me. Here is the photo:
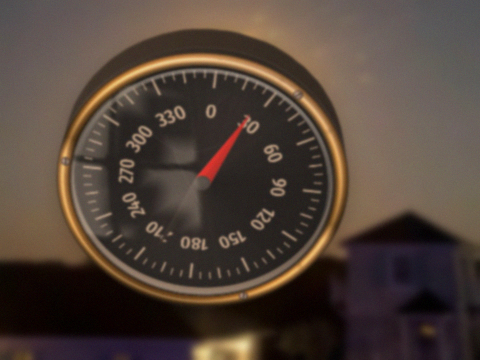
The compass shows 25 °
